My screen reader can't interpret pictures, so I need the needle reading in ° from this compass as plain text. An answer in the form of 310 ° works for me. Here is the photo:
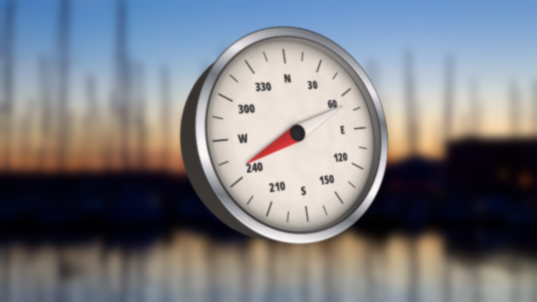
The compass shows 247.5 °
